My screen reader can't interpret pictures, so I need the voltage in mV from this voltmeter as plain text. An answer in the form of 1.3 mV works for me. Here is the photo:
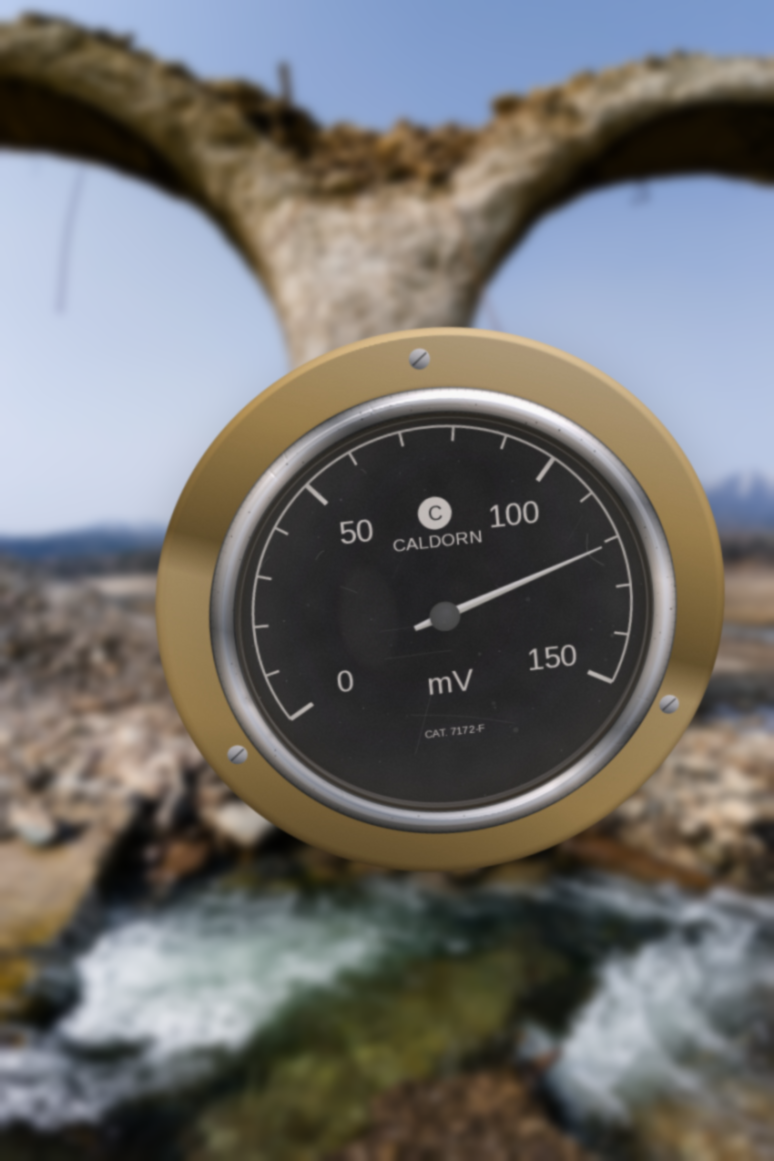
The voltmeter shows 120 mV
